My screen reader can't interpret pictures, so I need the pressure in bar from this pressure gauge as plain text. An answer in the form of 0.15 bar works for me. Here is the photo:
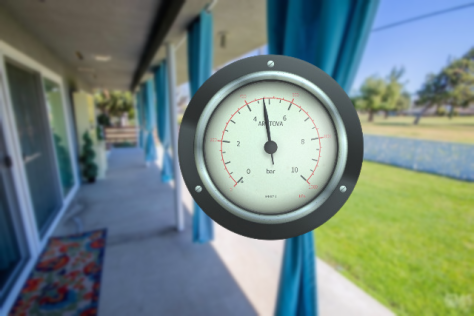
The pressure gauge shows 4.75 bar
